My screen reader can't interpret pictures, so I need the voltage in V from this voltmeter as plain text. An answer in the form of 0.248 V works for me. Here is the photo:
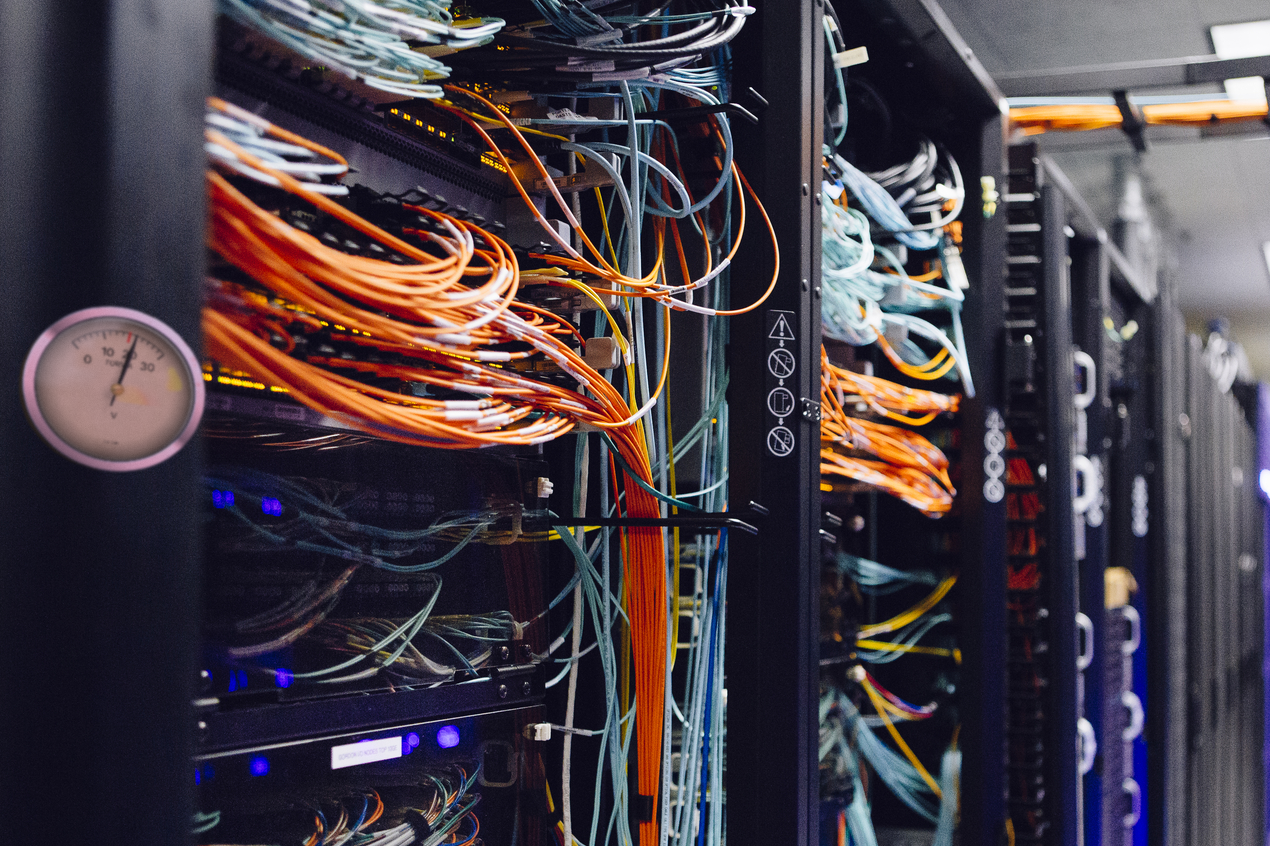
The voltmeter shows 20 V
